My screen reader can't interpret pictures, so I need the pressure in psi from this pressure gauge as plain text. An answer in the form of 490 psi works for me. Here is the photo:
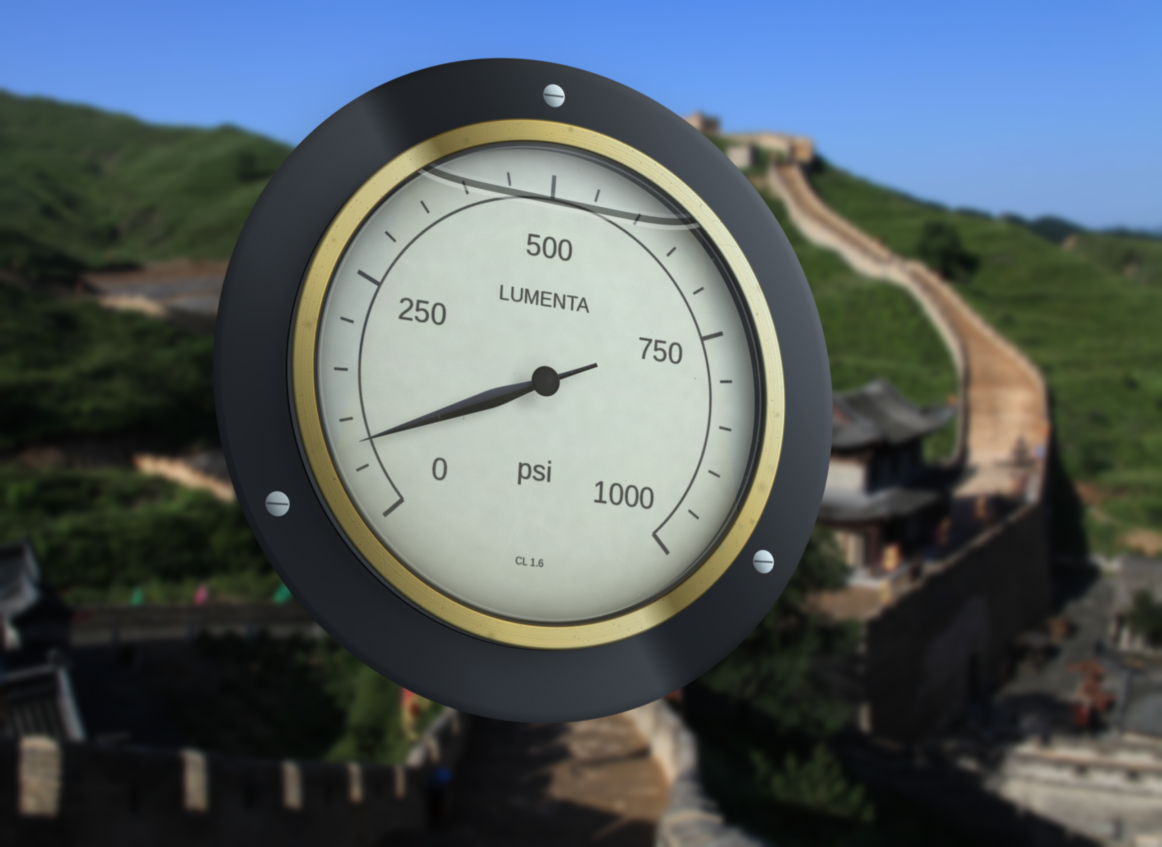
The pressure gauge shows 75 psi
